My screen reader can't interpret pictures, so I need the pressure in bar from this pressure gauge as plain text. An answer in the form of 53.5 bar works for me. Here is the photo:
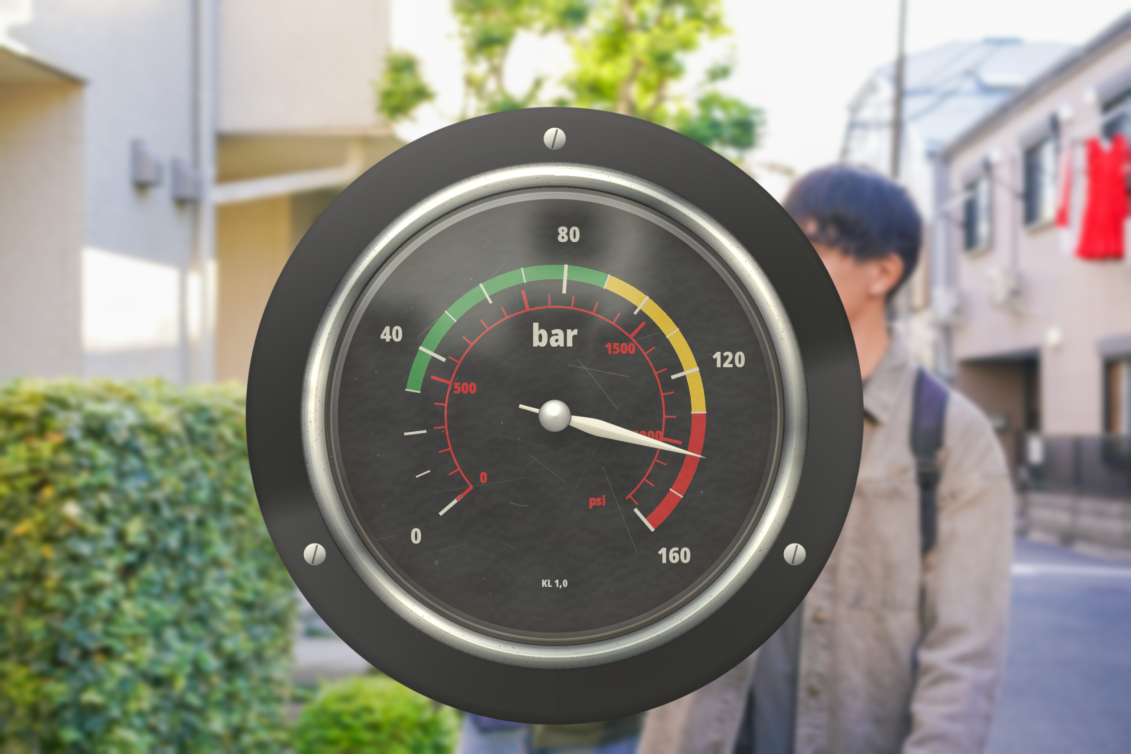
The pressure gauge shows 140 bar
